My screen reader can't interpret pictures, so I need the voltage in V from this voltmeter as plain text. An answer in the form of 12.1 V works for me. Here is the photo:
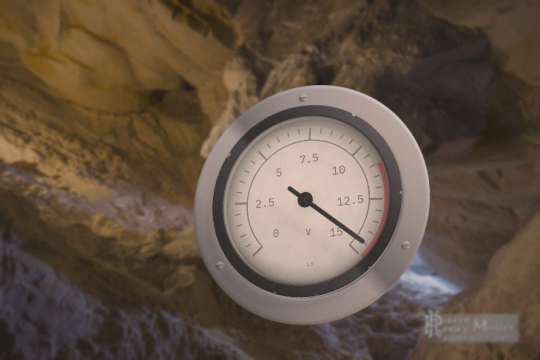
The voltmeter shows 14.5 V
